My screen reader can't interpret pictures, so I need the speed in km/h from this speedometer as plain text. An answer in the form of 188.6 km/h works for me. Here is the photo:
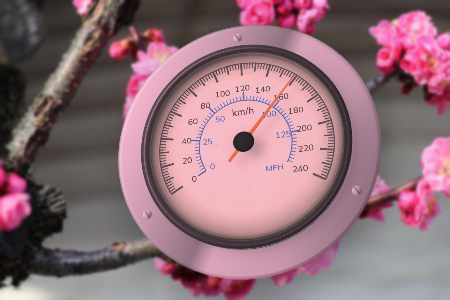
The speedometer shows 160 km/h
